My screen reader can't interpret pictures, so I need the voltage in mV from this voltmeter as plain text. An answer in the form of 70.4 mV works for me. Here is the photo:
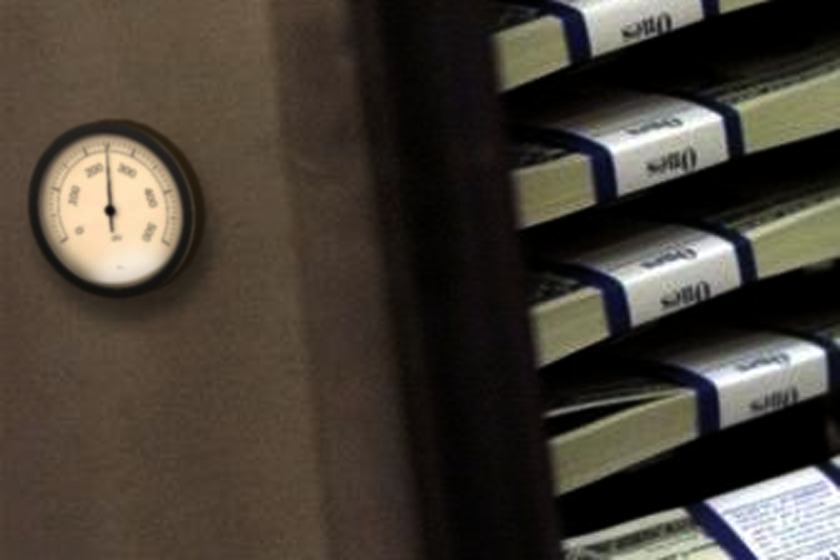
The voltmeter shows 250 mV
